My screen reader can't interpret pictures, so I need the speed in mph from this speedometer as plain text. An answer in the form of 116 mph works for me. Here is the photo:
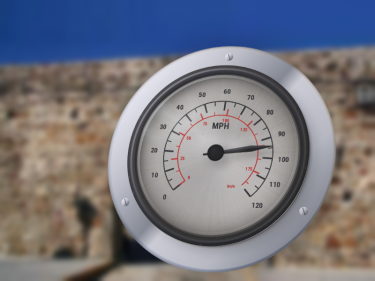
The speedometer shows 95 mph
